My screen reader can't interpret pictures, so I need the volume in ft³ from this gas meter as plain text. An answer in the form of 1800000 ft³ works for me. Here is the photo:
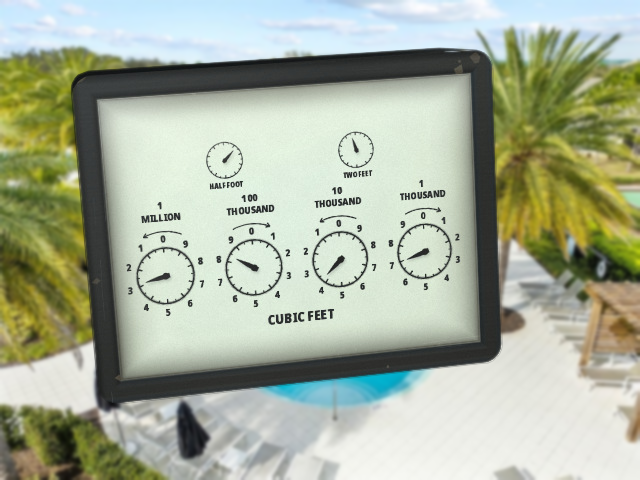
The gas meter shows 283700 ft³
